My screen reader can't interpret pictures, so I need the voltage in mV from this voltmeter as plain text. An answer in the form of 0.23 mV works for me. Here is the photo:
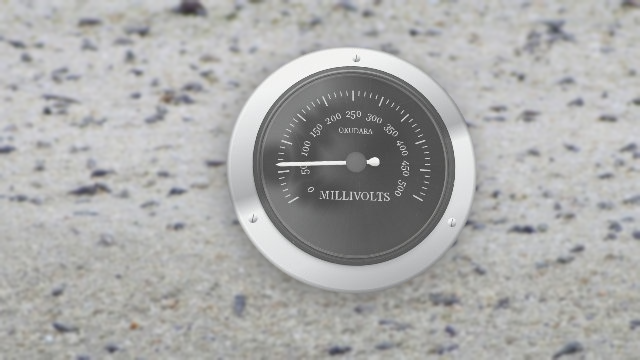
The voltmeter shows 60 mV
